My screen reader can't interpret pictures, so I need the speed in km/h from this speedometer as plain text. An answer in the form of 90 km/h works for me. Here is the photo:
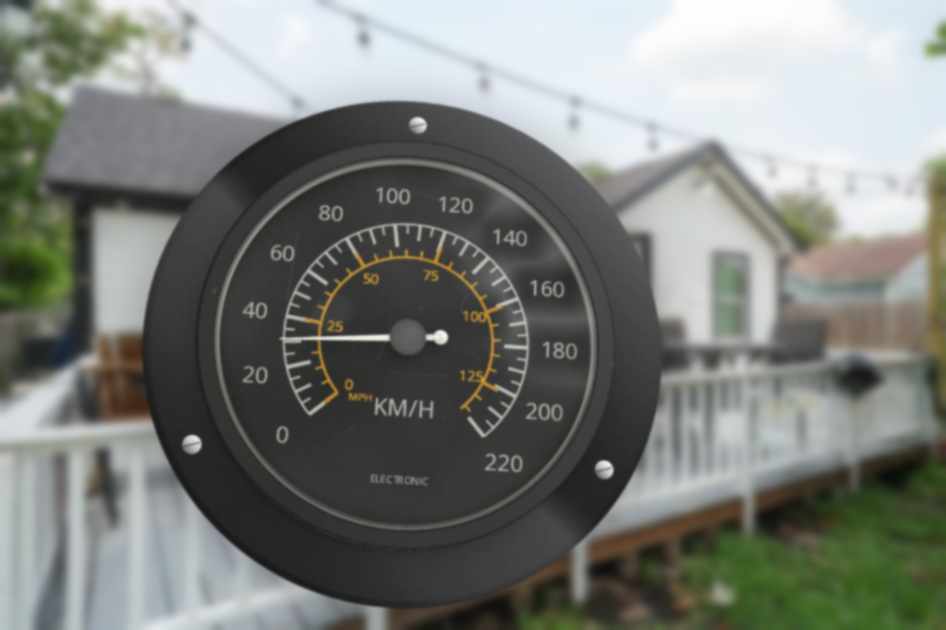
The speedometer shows 30 km/h
